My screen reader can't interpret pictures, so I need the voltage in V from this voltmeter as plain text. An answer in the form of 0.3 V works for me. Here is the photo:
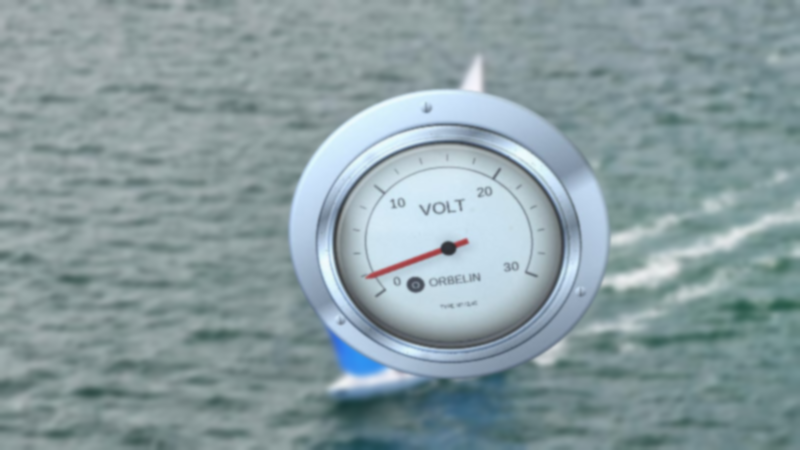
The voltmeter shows 2 V
